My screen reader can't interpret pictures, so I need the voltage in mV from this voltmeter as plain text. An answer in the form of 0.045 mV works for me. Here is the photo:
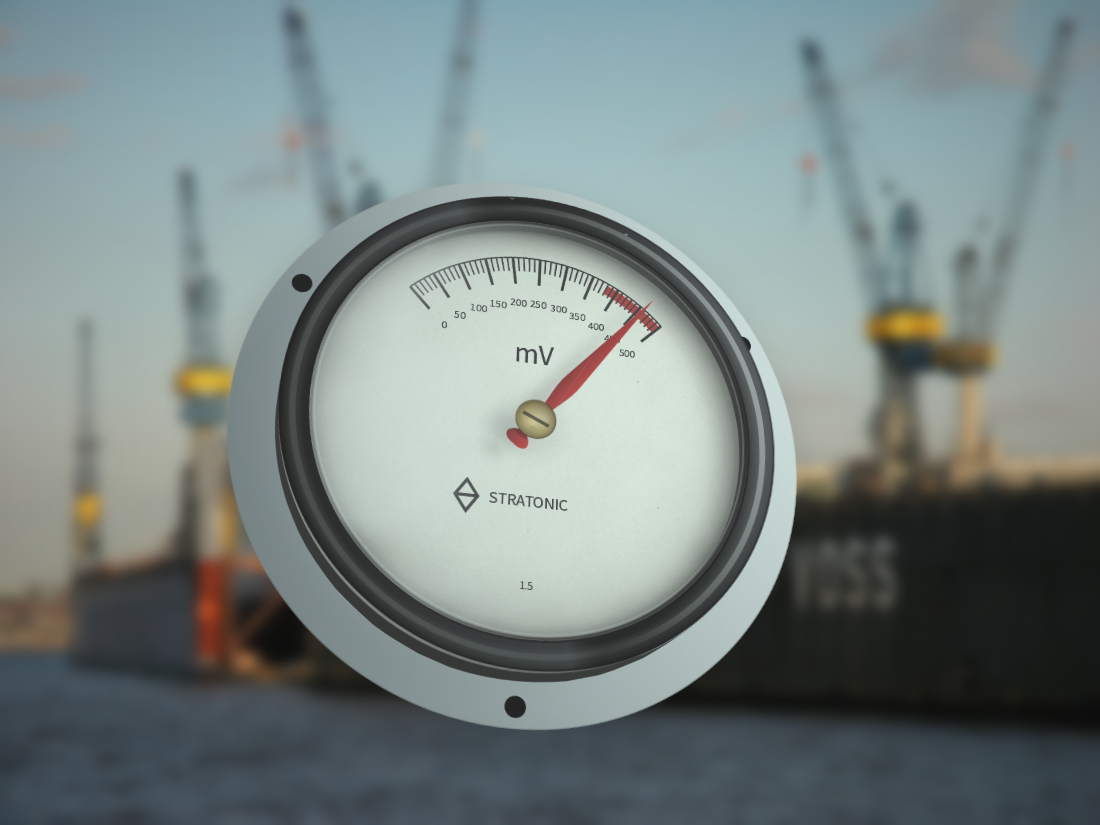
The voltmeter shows 460 mV
